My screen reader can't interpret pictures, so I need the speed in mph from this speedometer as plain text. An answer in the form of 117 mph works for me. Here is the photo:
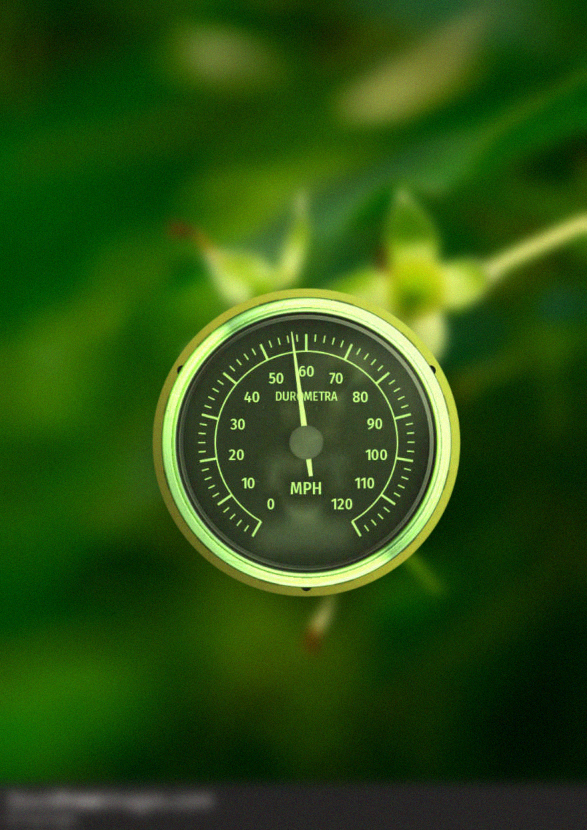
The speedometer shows 57 mph
